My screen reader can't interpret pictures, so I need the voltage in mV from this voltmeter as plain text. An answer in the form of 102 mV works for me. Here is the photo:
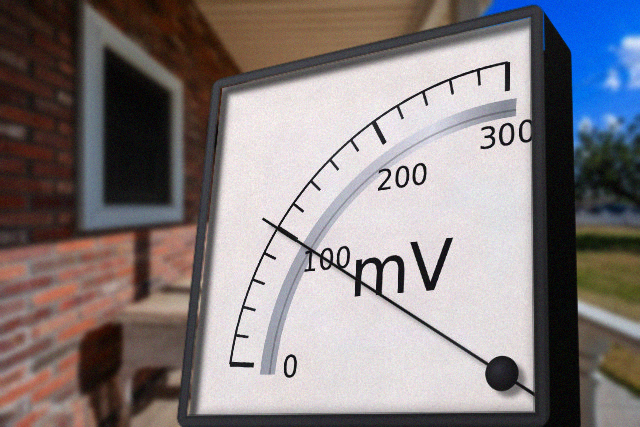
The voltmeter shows 100 mV
